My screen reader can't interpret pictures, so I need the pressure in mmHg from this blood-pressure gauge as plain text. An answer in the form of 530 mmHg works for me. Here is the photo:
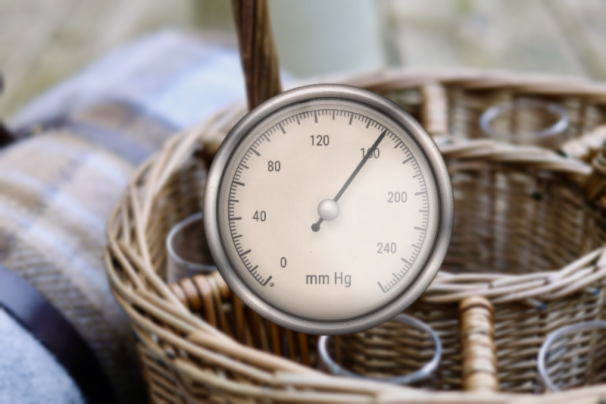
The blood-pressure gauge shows 160 mmHg
